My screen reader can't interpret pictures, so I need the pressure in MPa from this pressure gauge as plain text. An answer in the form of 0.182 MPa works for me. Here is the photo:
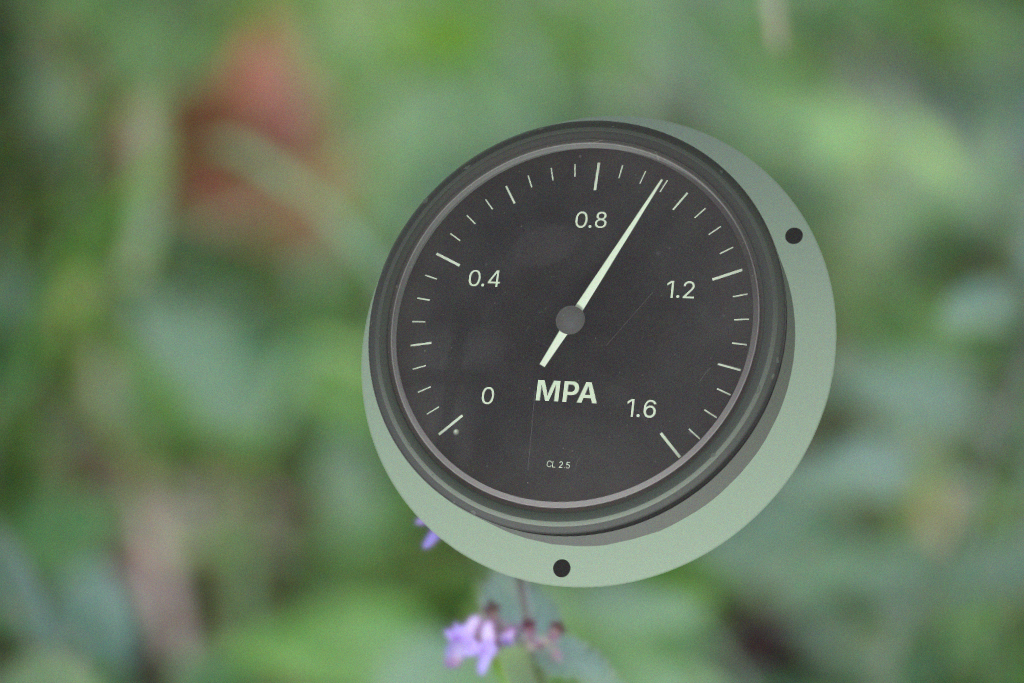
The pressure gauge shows 0.95 MPa
